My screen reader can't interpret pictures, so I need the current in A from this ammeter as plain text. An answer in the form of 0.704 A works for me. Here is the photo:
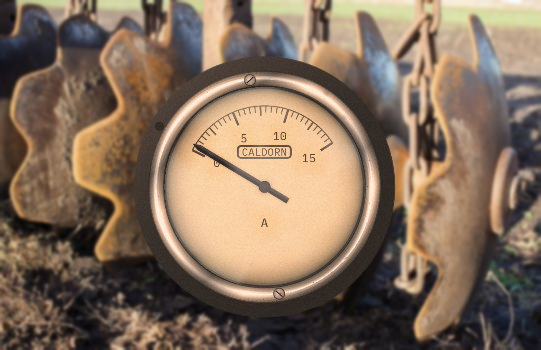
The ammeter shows 0.5 A
